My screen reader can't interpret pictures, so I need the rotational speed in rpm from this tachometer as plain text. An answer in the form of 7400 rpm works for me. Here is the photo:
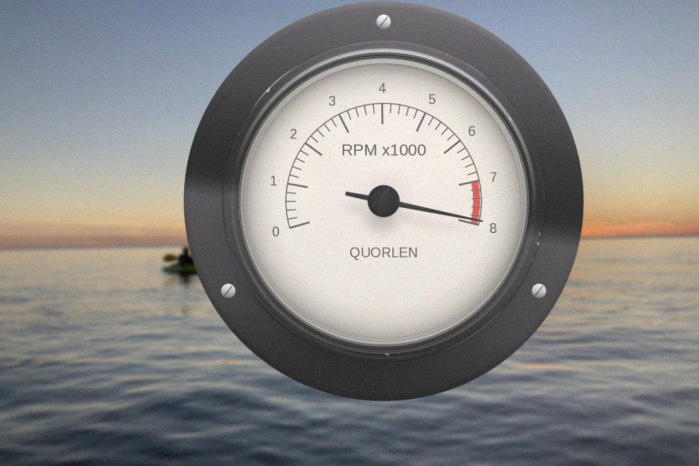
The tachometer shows 7900 rpm
